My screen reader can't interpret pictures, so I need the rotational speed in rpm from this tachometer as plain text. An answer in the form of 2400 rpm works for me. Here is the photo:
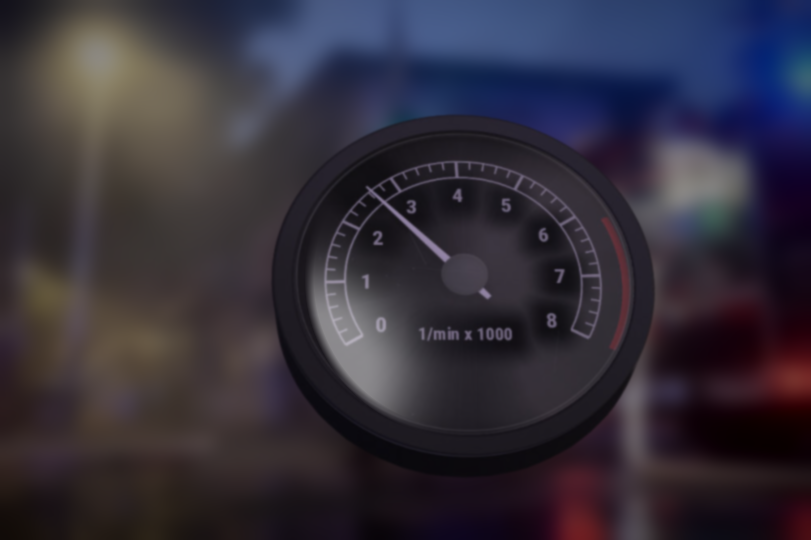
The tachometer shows 2600 rpm
